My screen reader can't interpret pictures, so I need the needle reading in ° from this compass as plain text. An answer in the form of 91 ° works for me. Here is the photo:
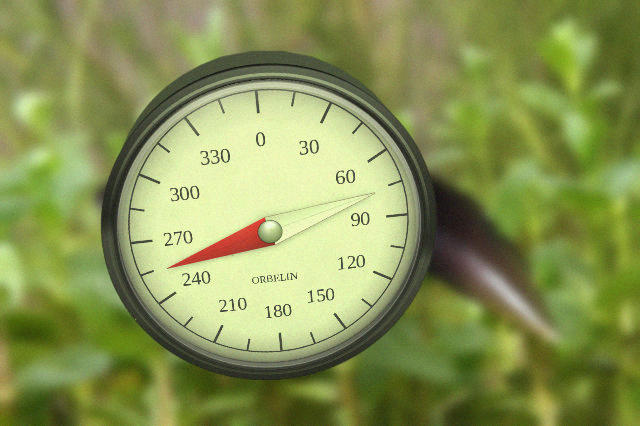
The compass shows 255 °
